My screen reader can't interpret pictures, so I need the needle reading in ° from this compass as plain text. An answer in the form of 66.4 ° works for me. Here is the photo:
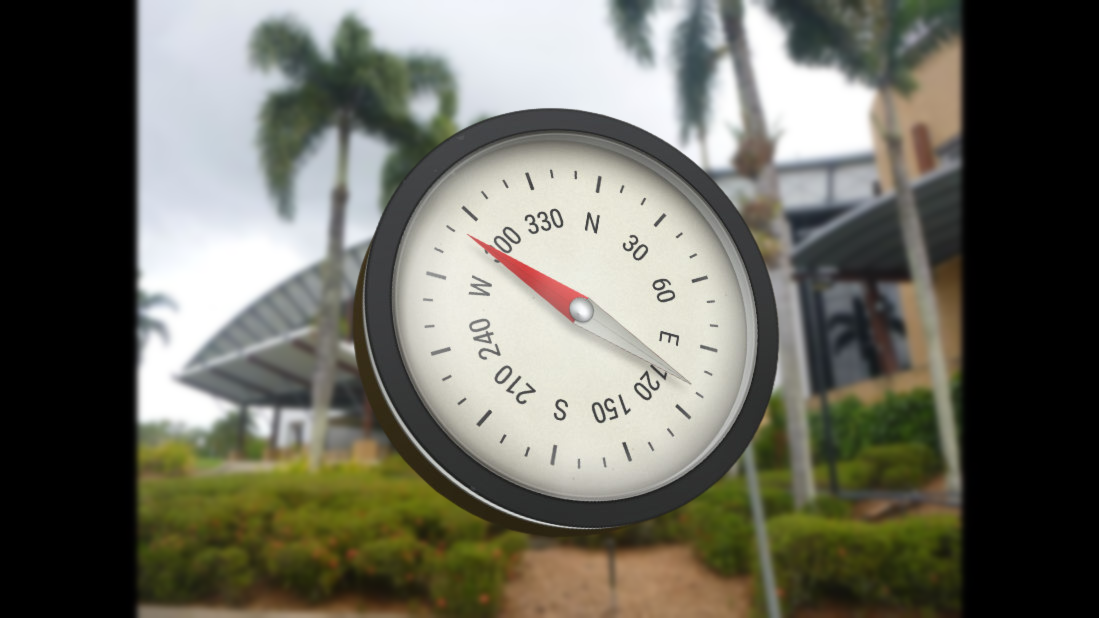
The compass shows 290 °
